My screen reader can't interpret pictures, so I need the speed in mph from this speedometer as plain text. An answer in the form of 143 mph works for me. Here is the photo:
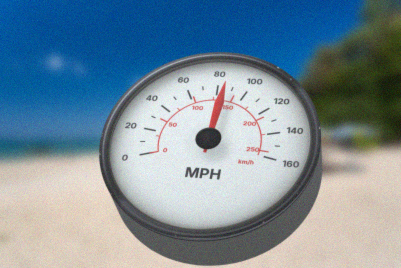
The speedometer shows 85 mph
